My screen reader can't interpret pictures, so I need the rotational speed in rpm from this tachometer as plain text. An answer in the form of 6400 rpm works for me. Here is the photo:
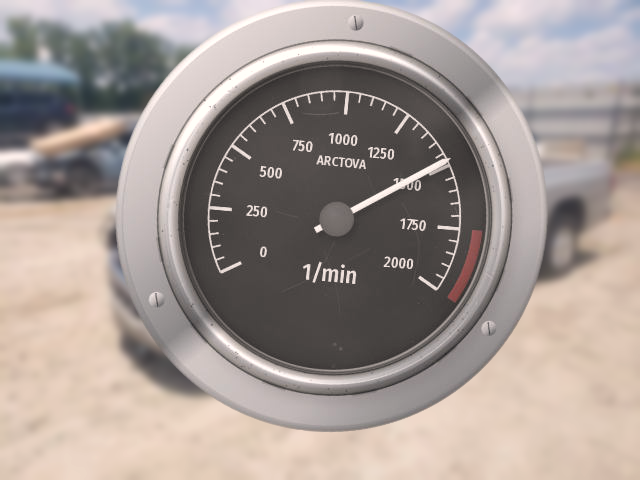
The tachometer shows 1475 rpm
